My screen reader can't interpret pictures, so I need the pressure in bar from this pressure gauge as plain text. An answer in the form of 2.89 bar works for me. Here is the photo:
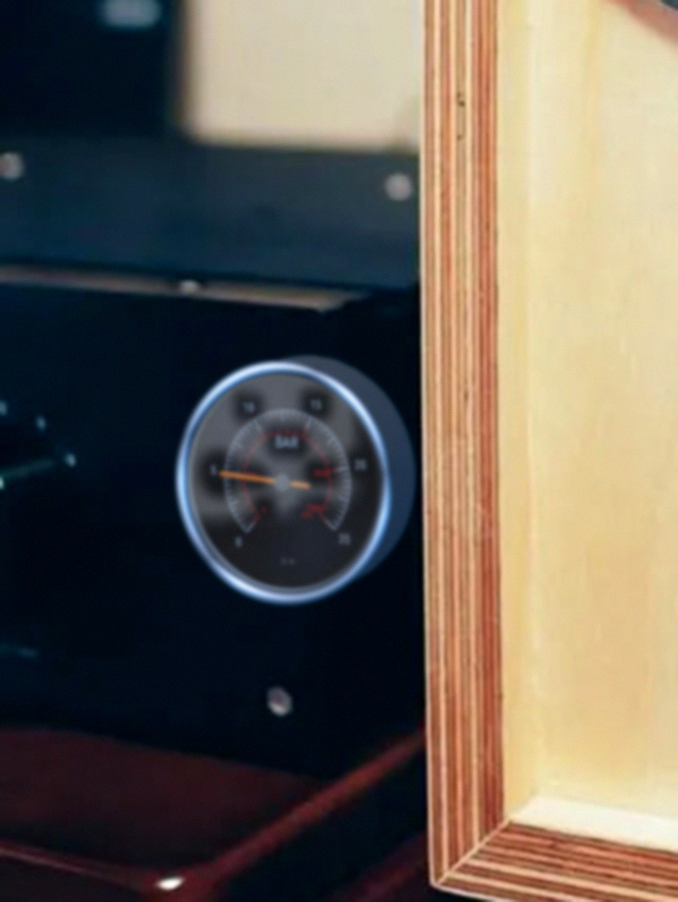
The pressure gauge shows 5 bar
